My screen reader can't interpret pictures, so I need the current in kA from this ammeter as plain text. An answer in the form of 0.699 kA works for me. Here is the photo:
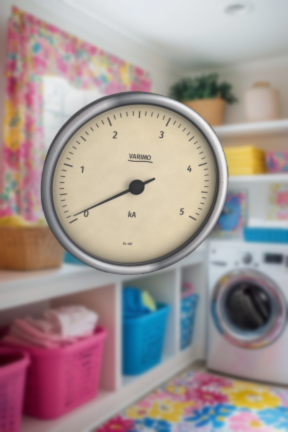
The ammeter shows 0.1 kA
